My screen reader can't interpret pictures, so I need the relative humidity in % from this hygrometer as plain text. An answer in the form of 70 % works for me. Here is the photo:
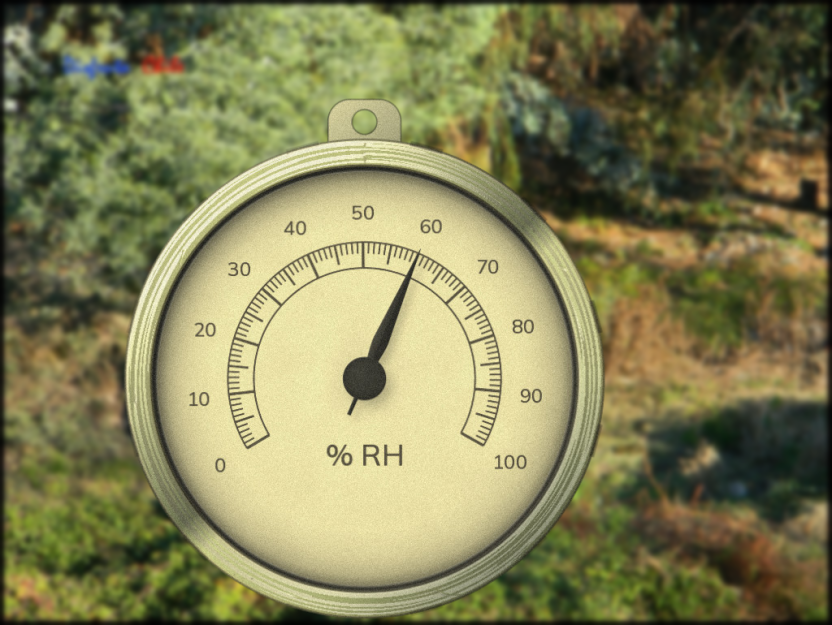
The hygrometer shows 60 %
